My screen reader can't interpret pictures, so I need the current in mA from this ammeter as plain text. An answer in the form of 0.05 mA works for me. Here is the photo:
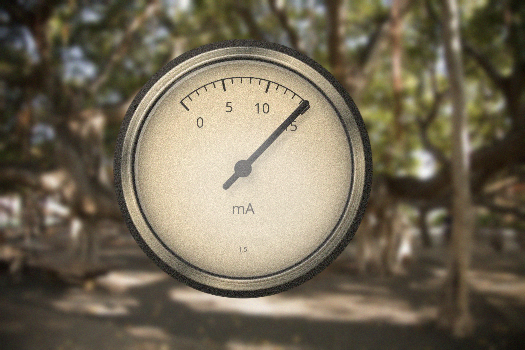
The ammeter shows 14.5 mA
